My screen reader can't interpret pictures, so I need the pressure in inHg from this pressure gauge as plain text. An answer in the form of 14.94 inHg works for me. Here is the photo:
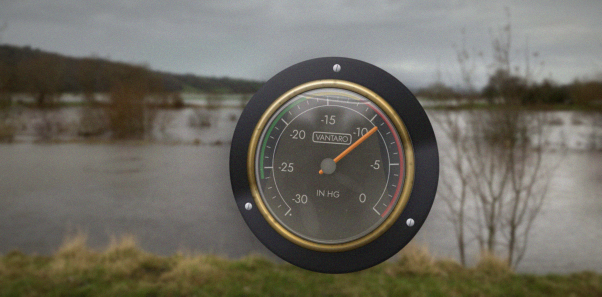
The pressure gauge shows -9 inHg
